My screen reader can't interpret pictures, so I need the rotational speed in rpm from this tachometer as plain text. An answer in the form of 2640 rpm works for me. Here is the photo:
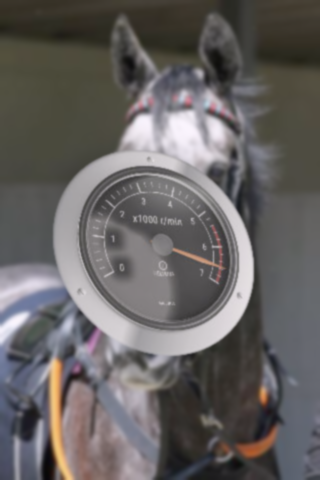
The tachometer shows 6600 rpm
